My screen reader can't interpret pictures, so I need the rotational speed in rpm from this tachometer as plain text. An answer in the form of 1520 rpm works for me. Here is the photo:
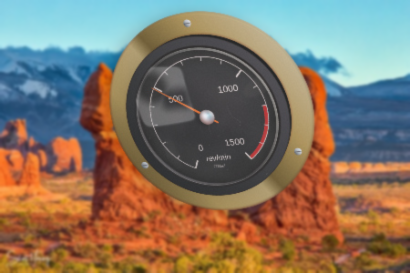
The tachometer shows 500 rpm
